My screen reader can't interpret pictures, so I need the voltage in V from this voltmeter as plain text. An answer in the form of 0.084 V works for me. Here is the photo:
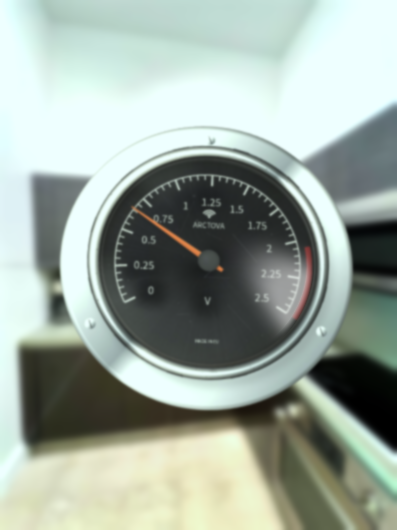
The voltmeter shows 0.65 V
